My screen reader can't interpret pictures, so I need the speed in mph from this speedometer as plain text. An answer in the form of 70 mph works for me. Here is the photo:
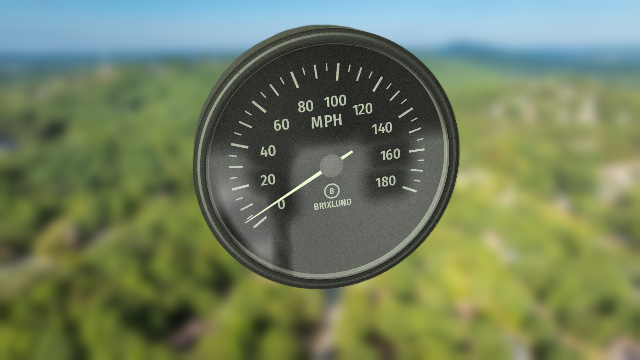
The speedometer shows 5 mph
